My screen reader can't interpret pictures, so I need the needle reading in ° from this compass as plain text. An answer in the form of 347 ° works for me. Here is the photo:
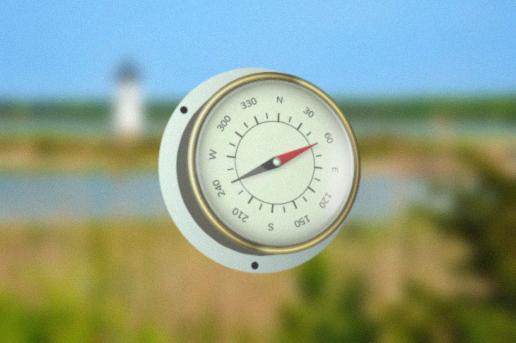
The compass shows 60 °
